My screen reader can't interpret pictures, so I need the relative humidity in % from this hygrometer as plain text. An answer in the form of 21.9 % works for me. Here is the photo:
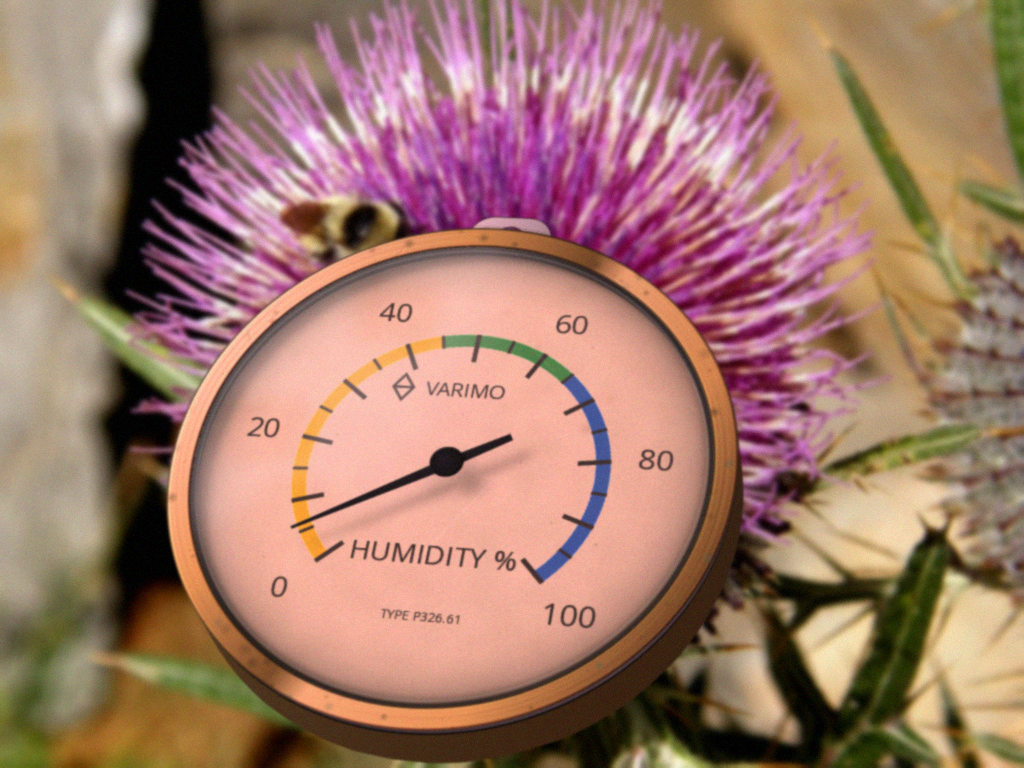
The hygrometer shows 5 %
